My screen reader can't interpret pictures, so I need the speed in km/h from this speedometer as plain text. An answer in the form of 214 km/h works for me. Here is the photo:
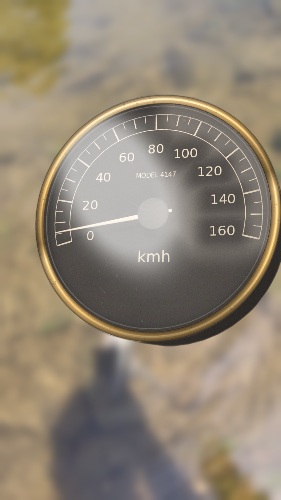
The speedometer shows 5 km/h
